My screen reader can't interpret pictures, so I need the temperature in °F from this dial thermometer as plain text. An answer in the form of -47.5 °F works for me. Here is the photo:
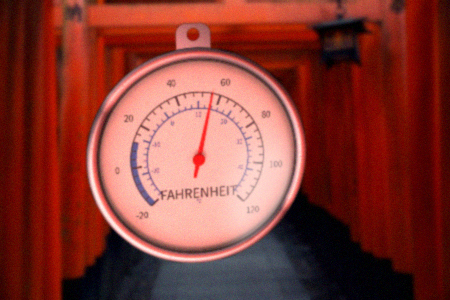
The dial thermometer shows 56 °F
